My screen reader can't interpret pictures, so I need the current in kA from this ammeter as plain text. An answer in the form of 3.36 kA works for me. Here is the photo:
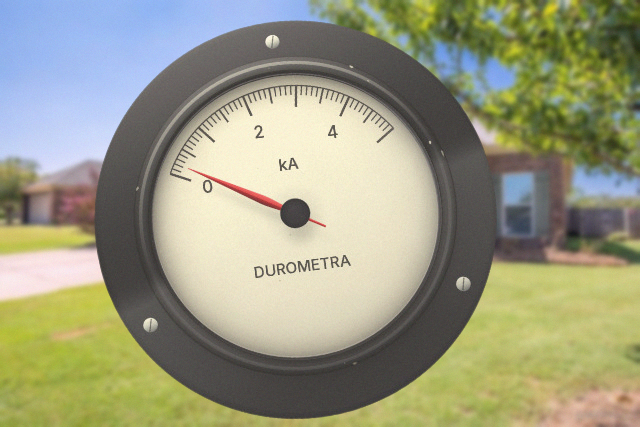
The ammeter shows 0.2 kA
